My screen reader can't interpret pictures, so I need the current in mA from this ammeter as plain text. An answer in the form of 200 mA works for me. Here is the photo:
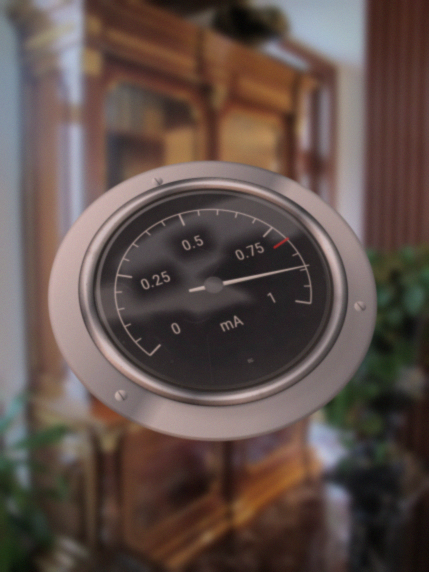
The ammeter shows 0.9 mA
